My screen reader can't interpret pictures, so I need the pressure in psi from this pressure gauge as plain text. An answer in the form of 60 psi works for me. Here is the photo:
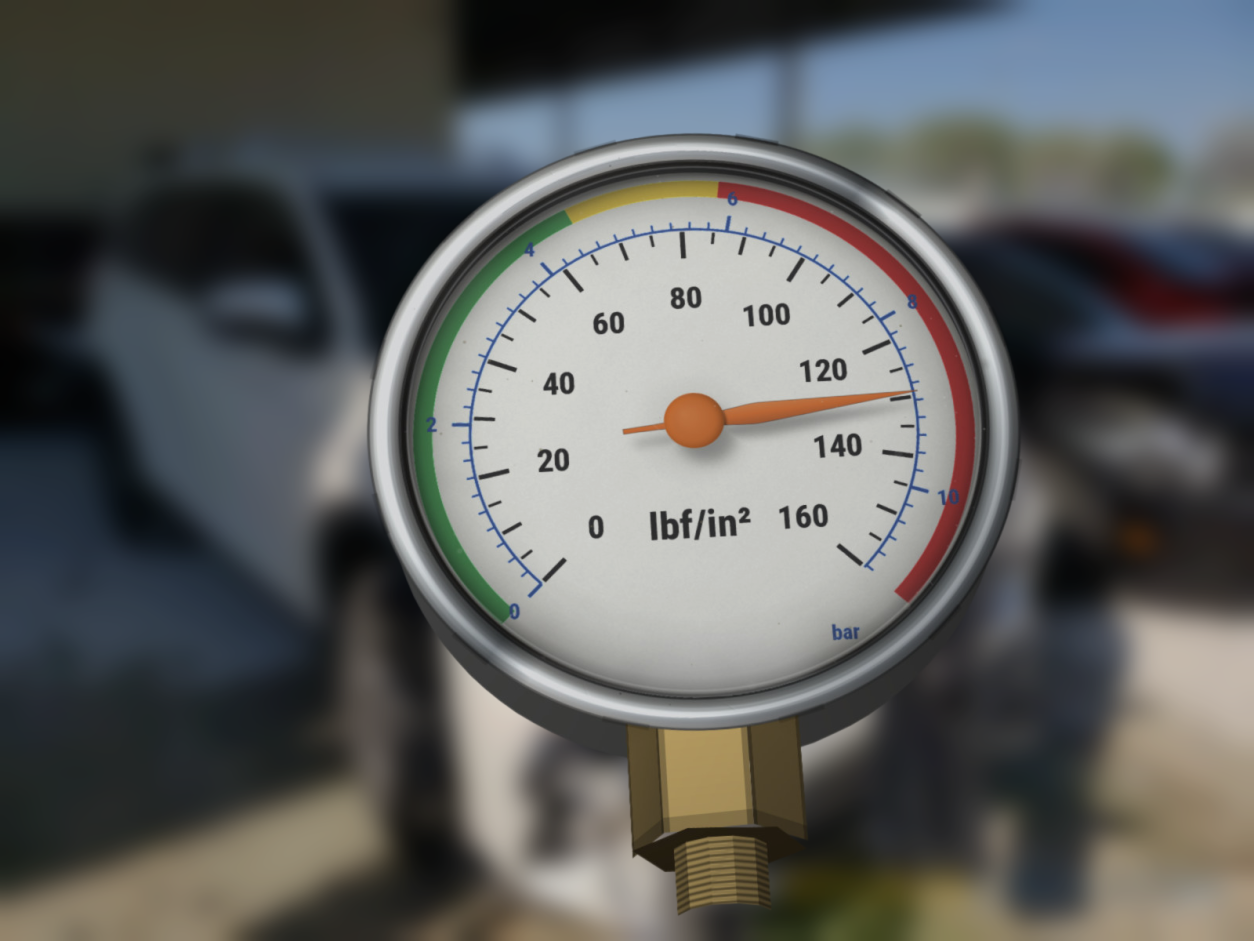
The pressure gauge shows 130 psi
